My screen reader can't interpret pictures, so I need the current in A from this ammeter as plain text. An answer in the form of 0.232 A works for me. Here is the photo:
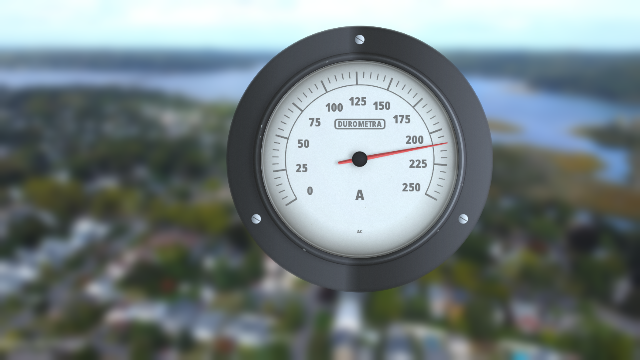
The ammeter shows 210 A
